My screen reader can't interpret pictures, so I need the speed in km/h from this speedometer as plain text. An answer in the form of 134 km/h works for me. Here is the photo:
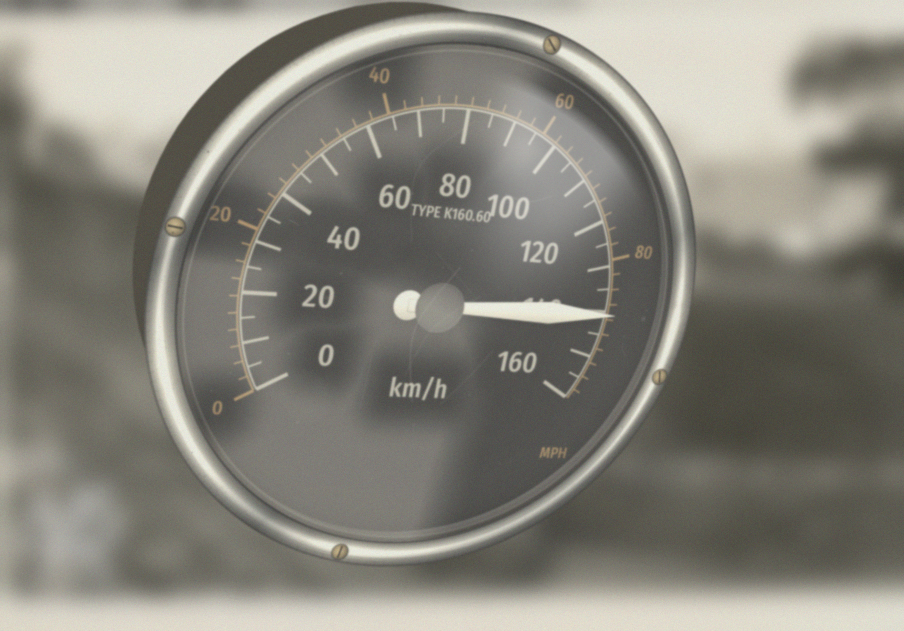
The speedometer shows 140 km/h
